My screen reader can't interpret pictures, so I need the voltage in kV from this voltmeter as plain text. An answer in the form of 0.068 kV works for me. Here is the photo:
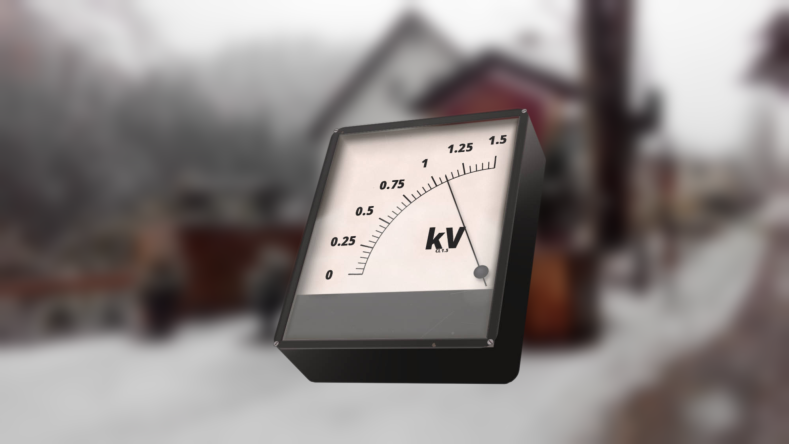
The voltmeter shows 1.1 kV
